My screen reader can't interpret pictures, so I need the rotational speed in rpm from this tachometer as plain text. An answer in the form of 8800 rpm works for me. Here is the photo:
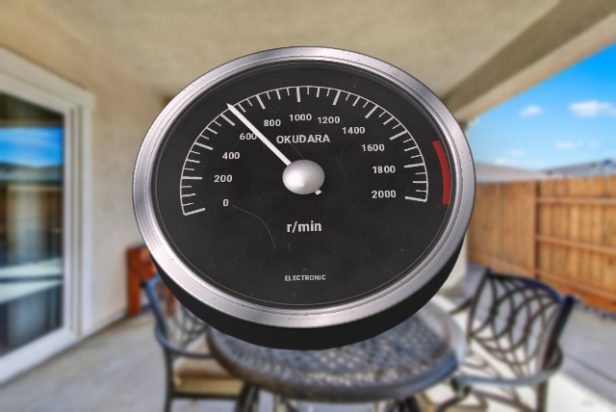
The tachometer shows 650 rpm
